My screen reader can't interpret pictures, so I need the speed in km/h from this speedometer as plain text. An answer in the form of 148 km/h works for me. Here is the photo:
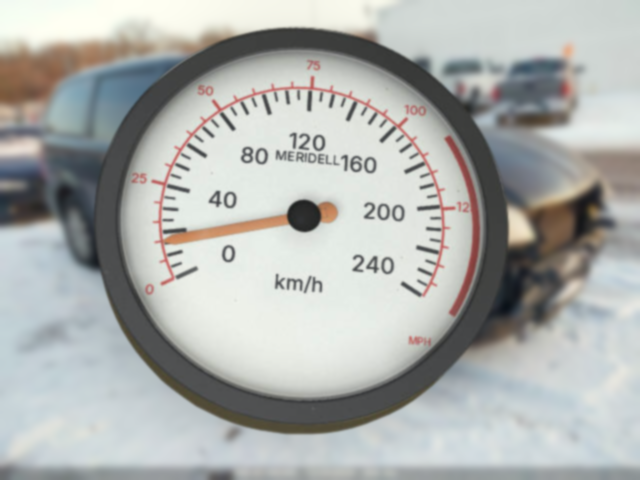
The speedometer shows 15 km/h
